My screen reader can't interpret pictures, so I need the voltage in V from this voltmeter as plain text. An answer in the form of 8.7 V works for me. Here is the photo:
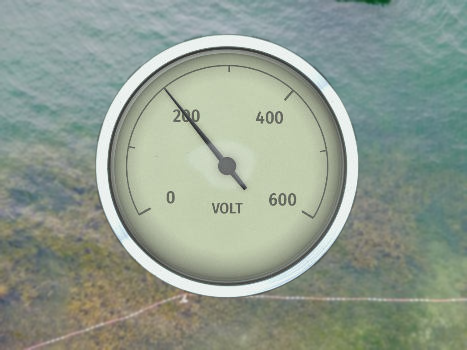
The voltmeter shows 200 V
